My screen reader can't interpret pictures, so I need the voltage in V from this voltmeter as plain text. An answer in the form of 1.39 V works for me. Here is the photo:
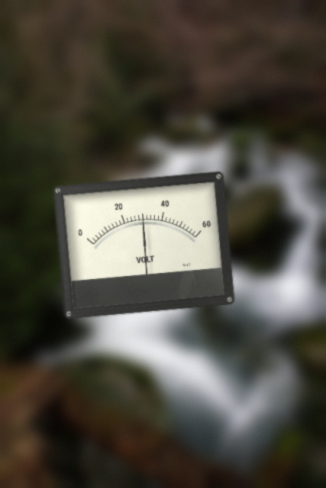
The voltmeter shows 30 V
